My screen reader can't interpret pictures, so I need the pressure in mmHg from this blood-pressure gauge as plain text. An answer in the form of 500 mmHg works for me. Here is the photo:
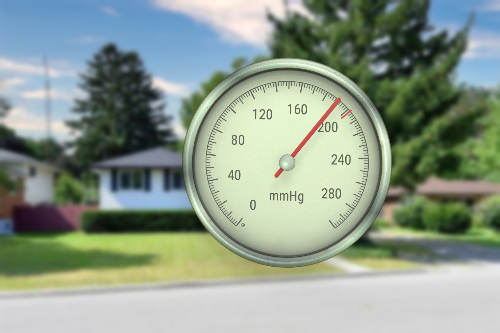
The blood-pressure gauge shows 190 mmHg
